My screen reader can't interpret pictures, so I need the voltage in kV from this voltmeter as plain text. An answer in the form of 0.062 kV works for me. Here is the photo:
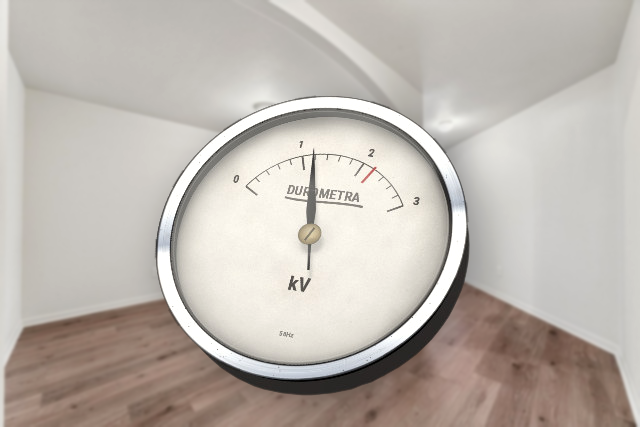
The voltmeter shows 1.2 kV
